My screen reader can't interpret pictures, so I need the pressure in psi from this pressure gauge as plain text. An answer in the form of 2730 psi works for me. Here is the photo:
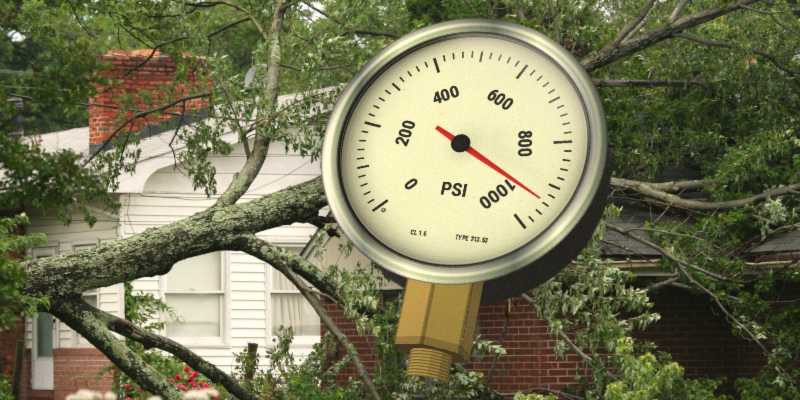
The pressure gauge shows 940 psi
